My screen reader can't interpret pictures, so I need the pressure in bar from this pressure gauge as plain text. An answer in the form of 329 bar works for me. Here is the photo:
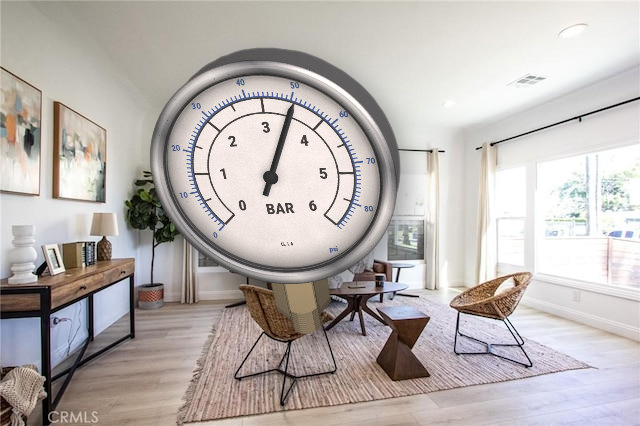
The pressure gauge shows 3.5 bar
